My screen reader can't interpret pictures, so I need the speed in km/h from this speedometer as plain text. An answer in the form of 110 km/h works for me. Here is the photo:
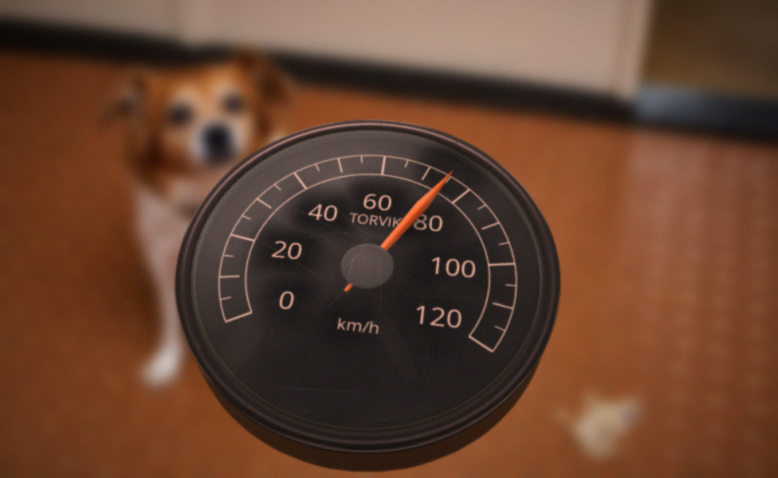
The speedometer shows 75 km/h
